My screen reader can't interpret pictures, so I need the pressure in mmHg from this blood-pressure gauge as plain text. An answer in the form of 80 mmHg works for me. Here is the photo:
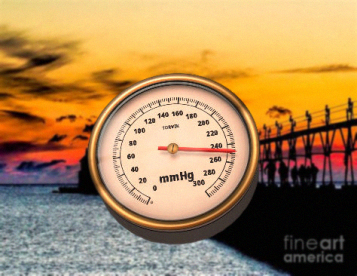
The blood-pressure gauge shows 250 mmHg
